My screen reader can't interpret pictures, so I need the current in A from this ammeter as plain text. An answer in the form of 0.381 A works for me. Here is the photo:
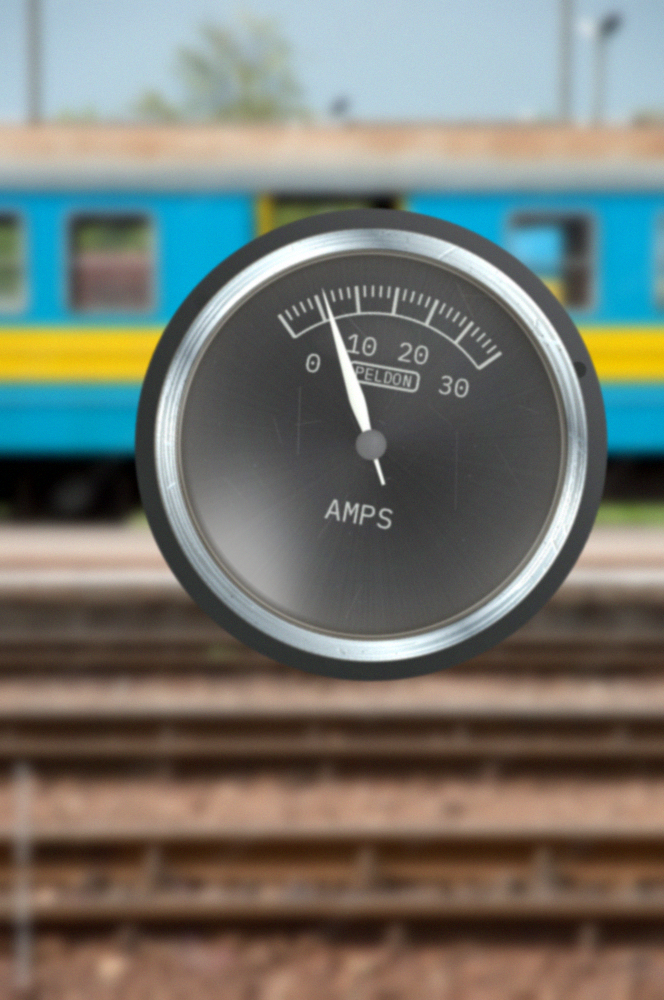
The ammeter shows 6 A
